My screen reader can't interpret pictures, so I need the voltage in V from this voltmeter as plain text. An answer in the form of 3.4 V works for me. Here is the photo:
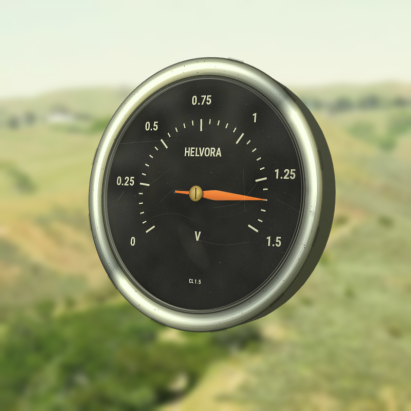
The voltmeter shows 1.35 V
